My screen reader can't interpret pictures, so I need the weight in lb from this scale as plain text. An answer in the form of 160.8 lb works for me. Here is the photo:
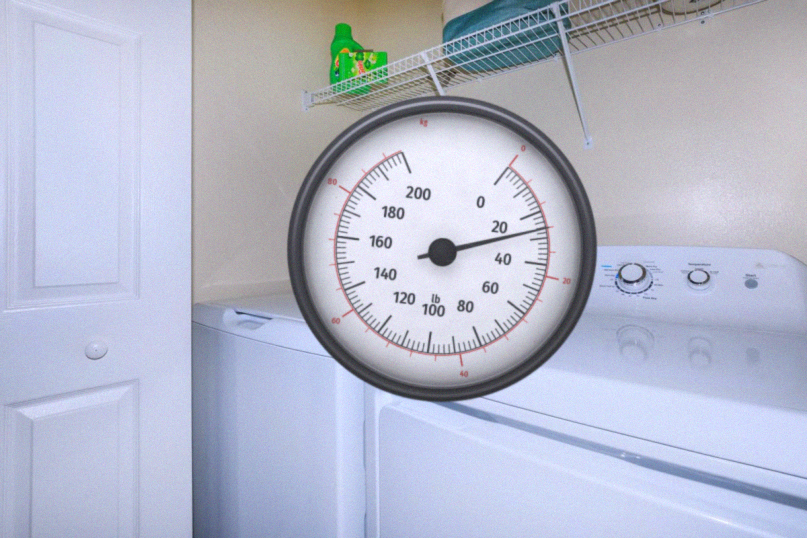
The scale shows 26 lb
